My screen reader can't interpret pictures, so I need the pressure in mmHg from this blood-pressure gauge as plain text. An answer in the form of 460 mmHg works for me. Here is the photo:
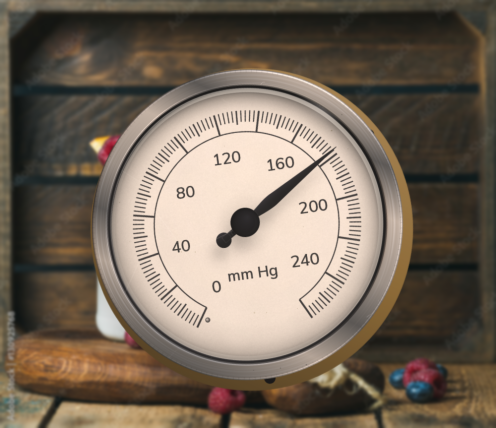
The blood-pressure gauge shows 178 mmHg
